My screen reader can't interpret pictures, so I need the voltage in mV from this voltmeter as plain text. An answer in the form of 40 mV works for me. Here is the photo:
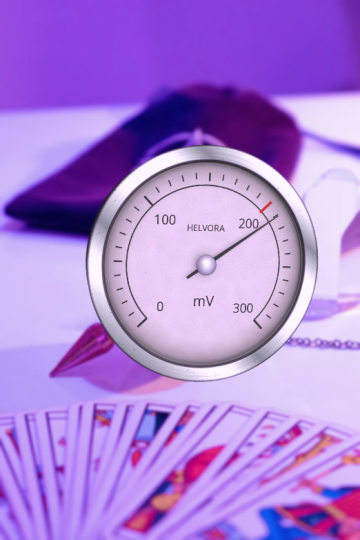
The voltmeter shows 210 mV
